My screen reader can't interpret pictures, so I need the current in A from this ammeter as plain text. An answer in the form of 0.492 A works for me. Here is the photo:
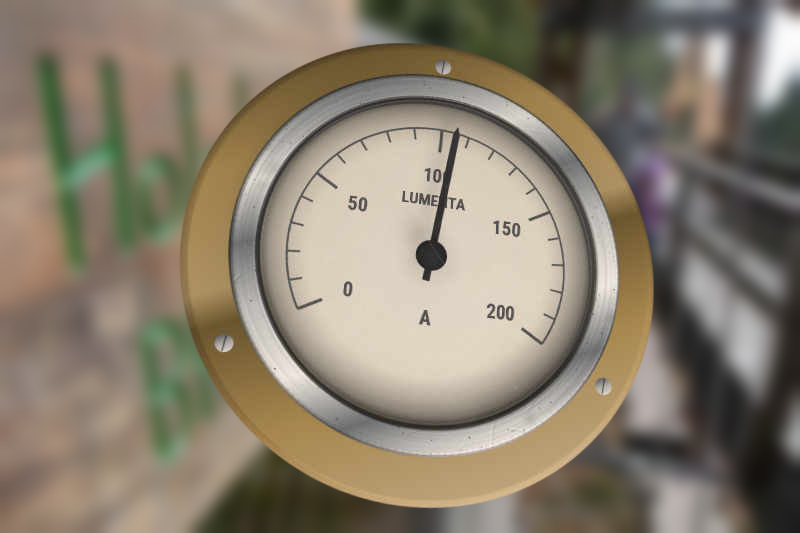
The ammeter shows 105 A
